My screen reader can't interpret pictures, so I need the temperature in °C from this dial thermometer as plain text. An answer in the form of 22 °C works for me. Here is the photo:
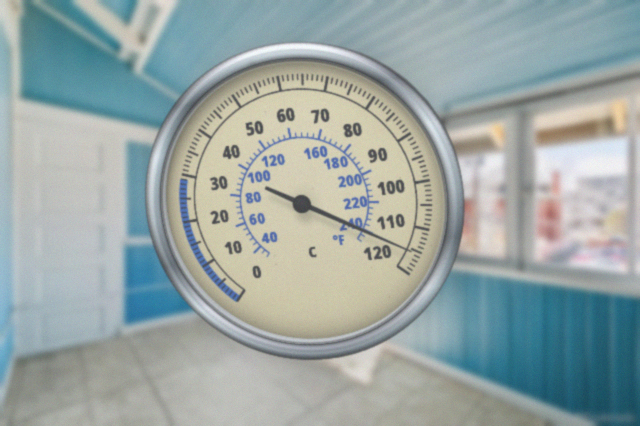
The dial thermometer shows 115 °C
